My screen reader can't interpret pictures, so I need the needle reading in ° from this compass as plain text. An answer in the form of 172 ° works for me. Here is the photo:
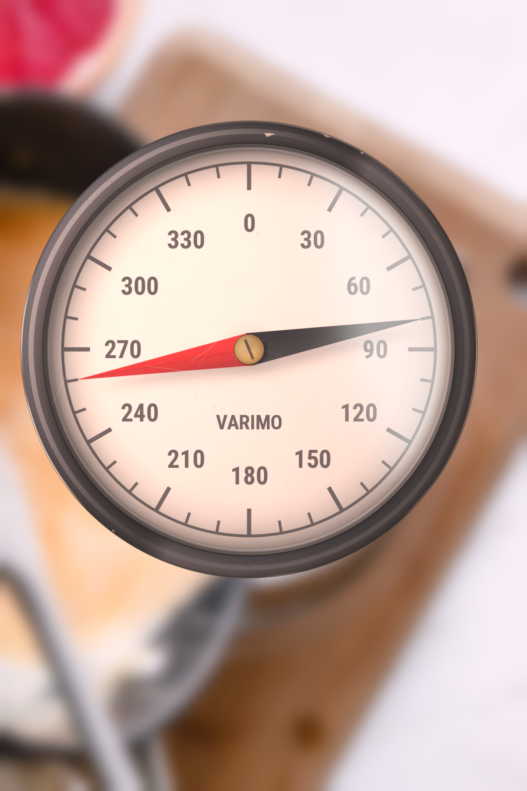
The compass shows 260 °
